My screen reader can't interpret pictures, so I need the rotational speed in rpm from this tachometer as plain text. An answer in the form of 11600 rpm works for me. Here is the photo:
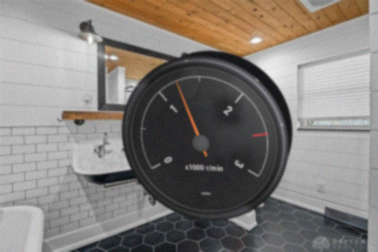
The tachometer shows 1250 rpm
